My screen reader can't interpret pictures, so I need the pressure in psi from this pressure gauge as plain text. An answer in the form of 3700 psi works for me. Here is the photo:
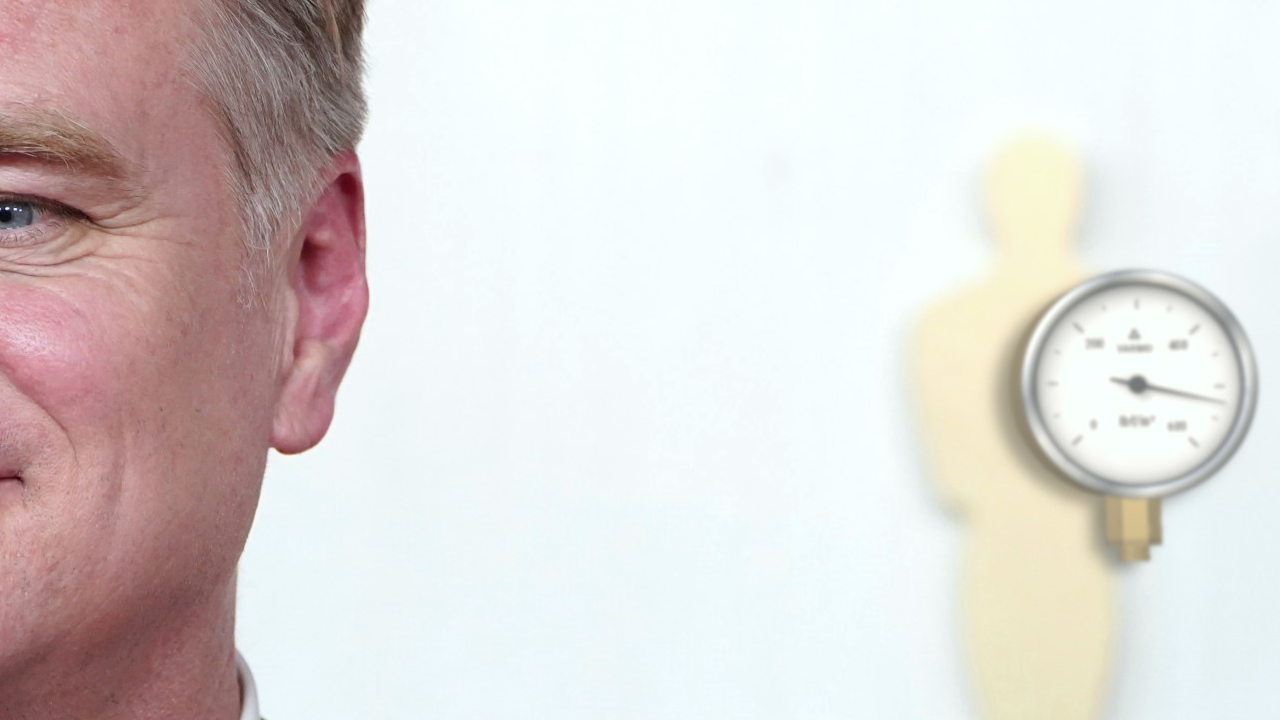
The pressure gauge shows 525 psi
